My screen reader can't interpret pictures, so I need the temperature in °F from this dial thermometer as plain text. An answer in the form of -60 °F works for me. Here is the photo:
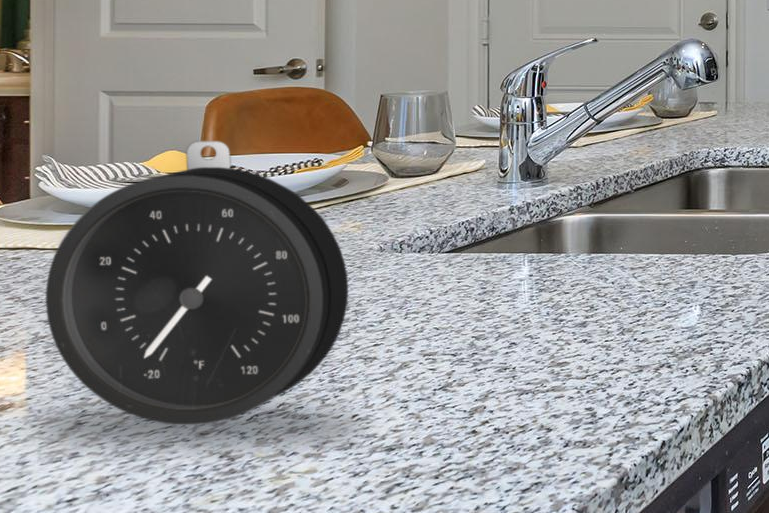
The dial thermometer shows -16 °F
